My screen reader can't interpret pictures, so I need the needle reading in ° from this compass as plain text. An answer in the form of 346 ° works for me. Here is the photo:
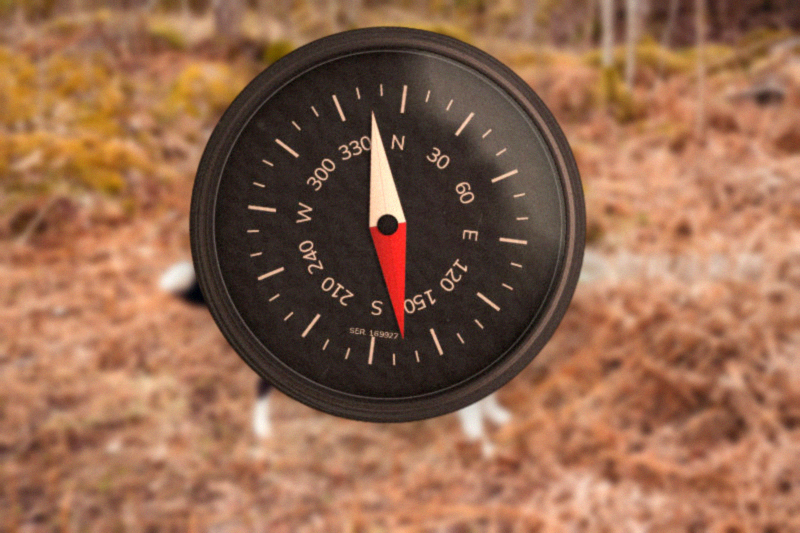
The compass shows 165 °
